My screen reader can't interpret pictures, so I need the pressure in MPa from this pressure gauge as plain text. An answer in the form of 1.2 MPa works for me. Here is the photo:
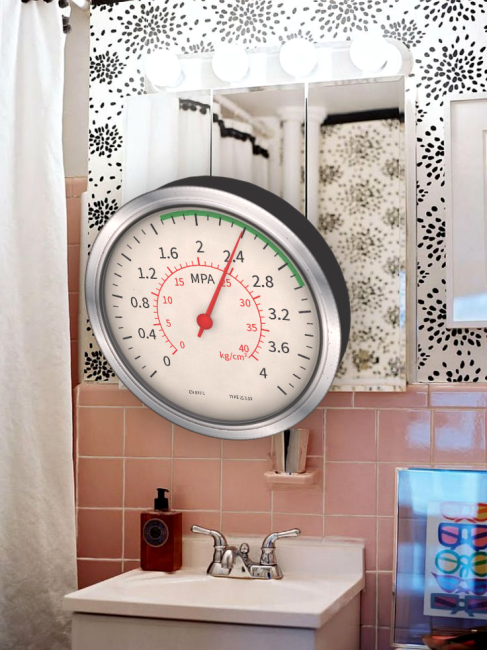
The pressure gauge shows 2.4 MPa
